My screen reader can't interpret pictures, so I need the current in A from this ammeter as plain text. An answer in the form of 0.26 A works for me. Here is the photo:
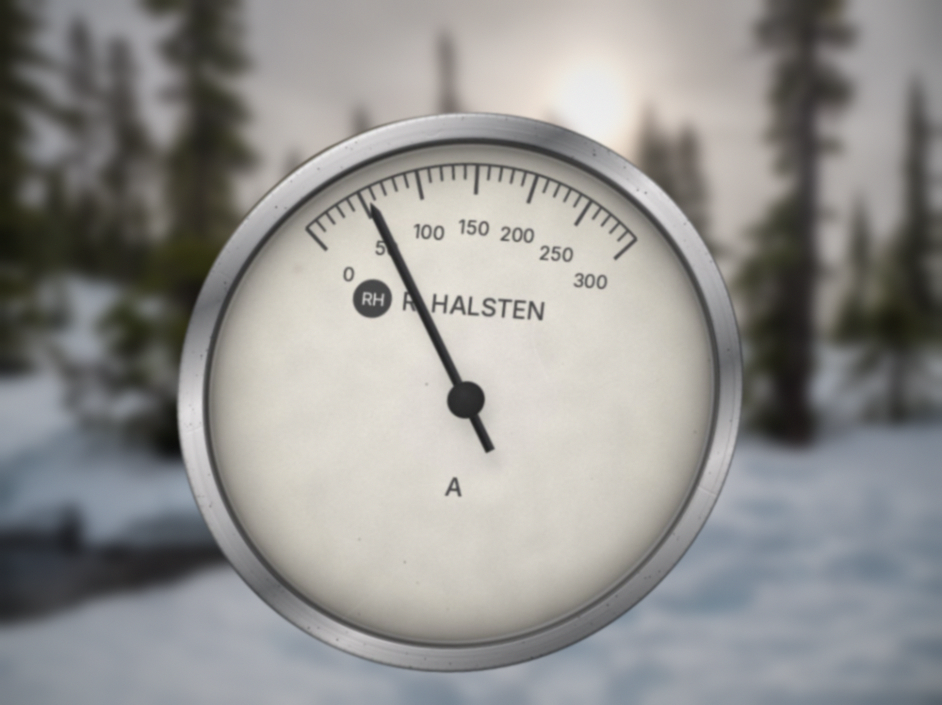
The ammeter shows 55 A
